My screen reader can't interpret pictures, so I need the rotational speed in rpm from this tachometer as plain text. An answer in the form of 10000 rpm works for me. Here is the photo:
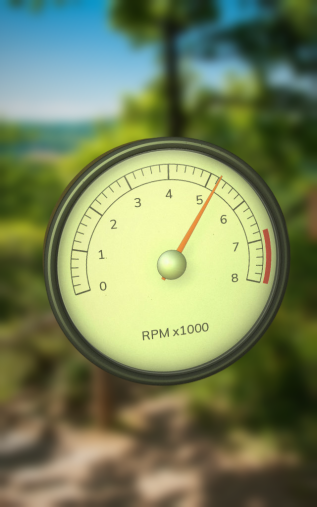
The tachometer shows 5200 rpm
